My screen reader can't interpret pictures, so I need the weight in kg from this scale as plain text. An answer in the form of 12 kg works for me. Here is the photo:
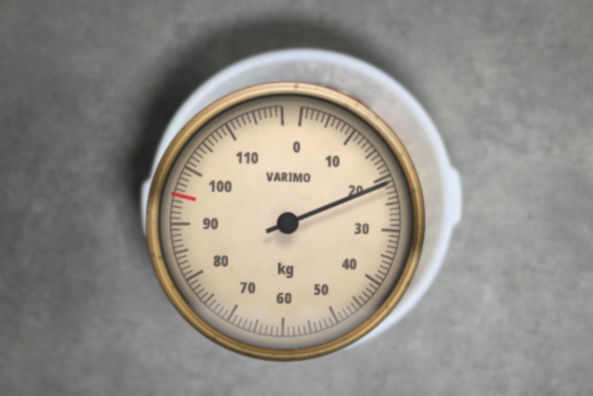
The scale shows 21 kg
